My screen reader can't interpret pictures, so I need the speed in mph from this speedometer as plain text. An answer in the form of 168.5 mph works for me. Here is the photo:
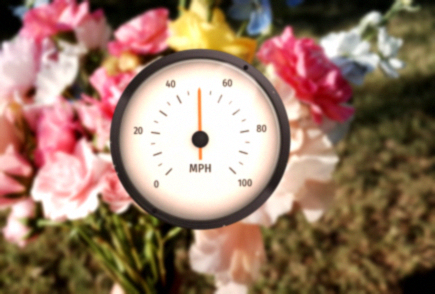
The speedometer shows 50 mph
